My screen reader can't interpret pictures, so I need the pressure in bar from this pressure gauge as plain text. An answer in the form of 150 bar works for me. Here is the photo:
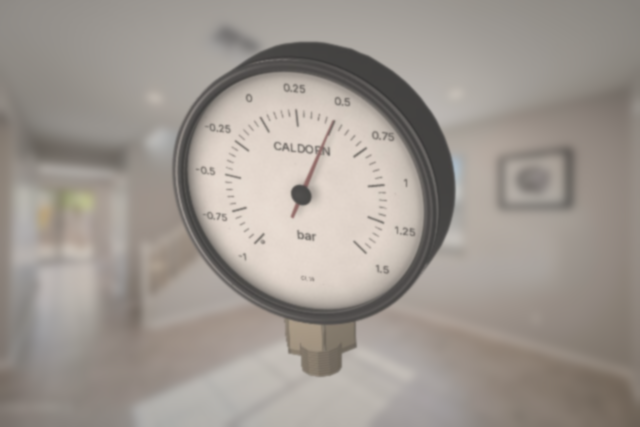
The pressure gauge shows 0.5 bar
